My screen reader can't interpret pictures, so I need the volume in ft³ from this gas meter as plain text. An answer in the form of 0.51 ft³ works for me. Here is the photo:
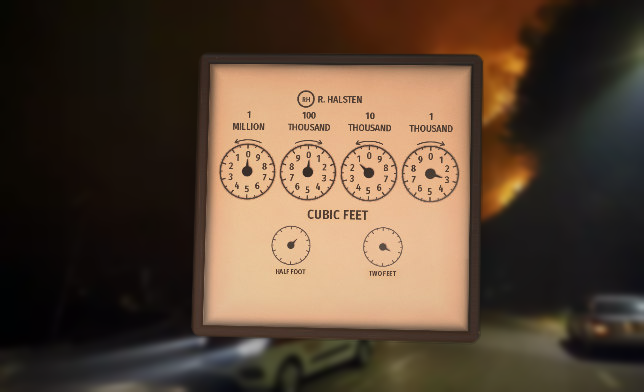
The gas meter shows 1300 ft³
